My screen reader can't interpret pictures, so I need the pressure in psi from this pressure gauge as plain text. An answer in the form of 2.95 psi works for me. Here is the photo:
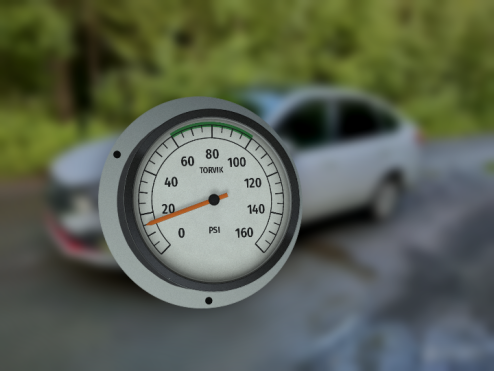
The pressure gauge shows 15 psi
